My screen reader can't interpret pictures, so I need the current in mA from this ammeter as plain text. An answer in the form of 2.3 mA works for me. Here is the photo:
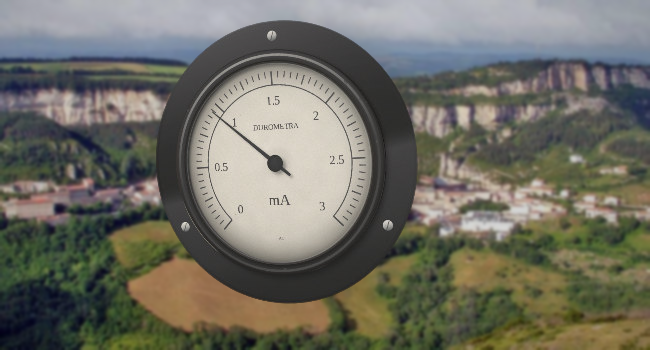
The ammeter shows 0.95 mA
